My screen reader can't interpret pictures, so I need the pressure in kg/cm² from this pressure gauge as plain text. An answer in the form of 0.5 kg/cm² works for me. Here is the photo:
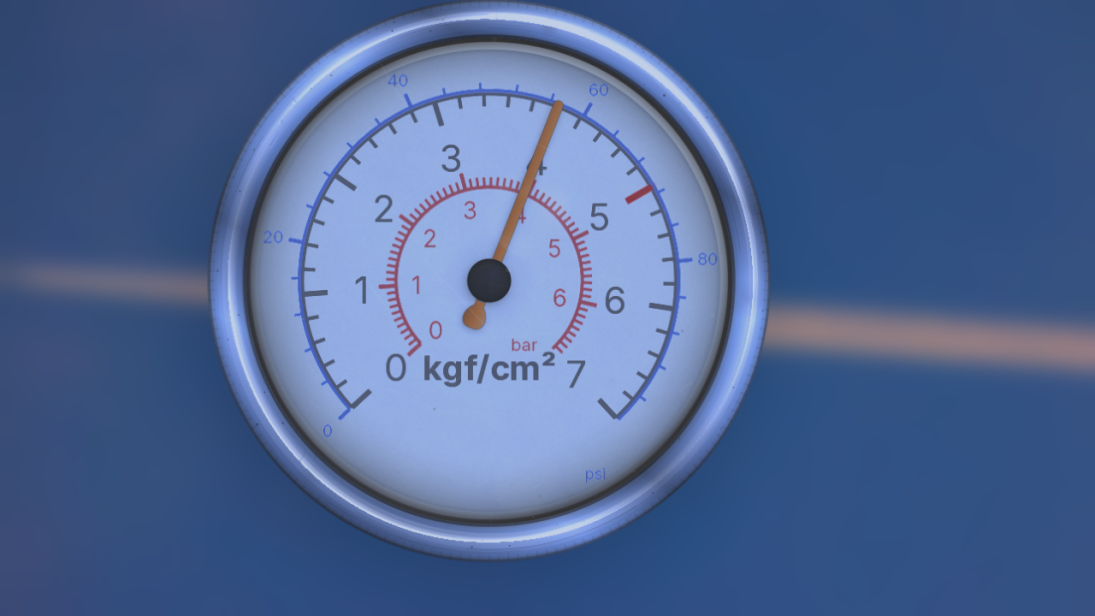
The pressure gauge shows 4 kg/cm²
